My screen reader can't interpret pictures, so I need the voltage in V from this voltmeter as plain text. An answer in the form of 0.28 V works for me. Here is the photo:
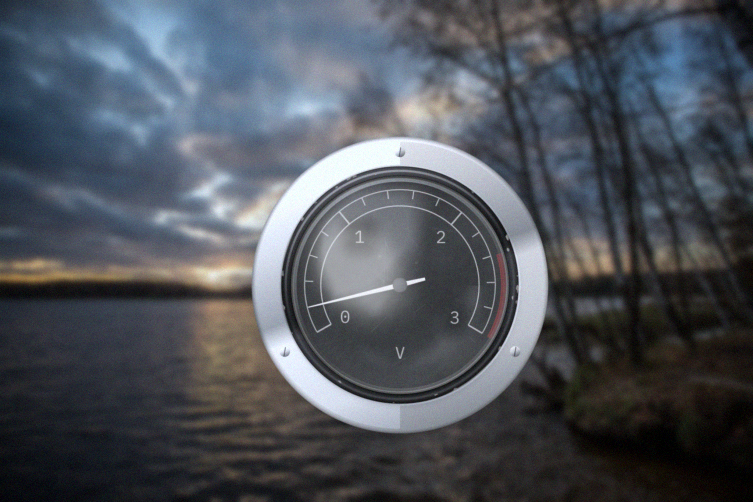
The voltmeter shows 0.2 V
